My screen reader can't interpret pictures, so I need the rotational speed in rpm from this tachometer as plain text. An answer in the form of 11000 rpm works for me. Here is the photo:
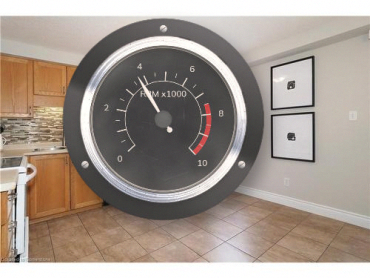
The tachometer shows 3750 rpm
